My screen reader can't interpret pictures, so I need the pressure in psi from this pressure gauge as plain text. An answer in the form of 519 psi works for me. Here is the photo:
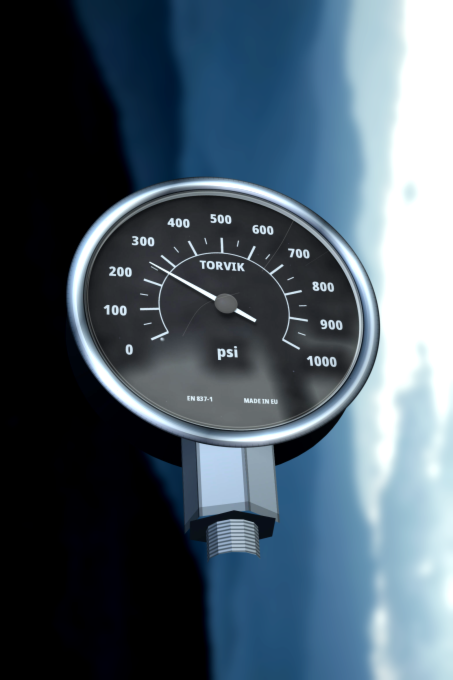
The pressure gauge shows 250 psi
